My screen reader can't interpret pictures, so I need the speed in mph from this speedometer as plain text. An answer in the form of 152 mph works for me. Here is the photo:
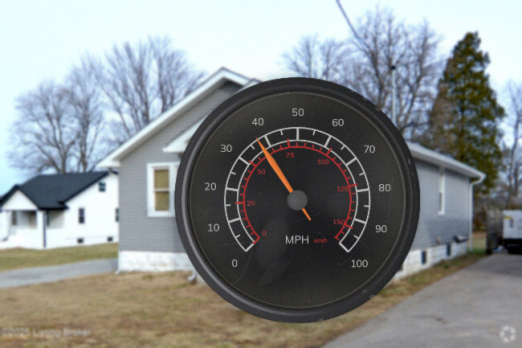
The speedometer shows 37.5 mph
